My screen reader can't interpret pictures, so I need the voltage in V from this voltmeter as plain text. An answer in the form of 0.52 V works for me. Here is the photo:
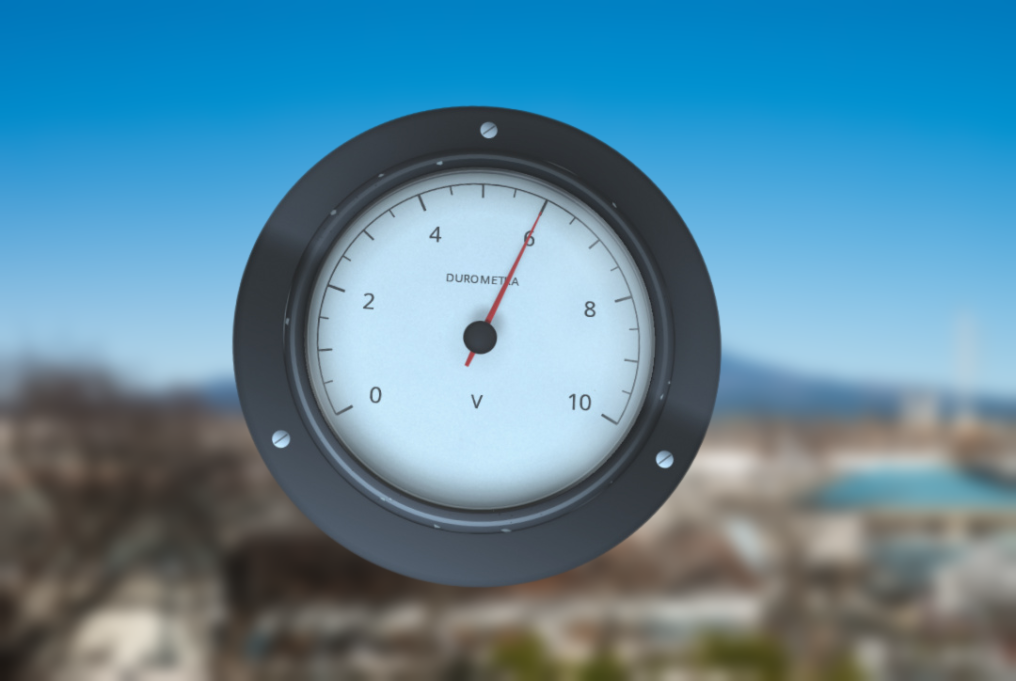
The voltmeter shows 6 V
